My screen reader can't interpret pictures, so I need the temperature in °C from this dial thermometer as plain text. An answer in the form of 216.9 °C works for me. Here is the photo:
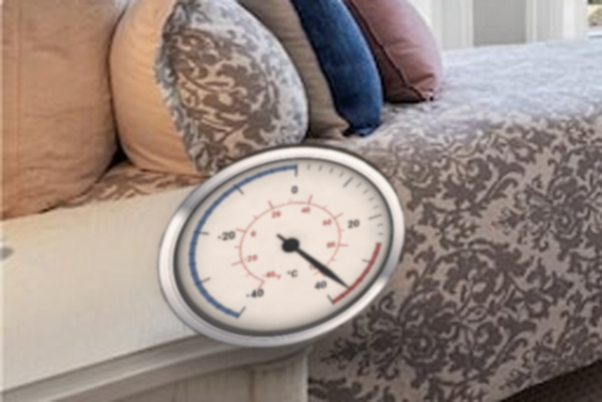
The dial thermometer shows 36 °C
